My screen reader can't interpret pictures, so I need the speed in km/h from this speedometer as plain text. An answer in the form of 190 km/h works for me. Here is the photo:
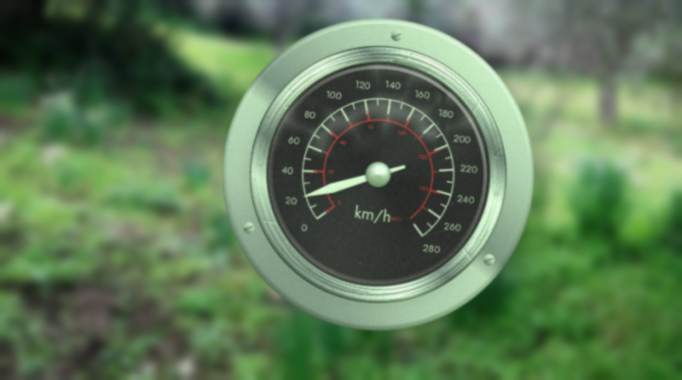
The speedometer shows 20 km/h
